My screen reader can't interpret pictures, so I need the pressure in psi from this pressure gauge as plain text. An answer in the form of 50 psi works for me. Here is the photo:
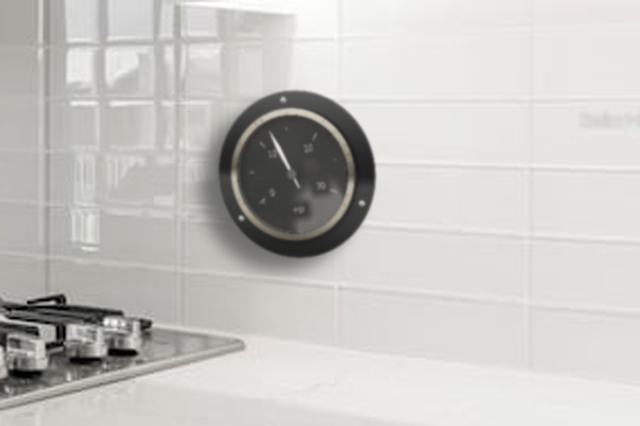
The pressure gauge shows 12.5 psi
